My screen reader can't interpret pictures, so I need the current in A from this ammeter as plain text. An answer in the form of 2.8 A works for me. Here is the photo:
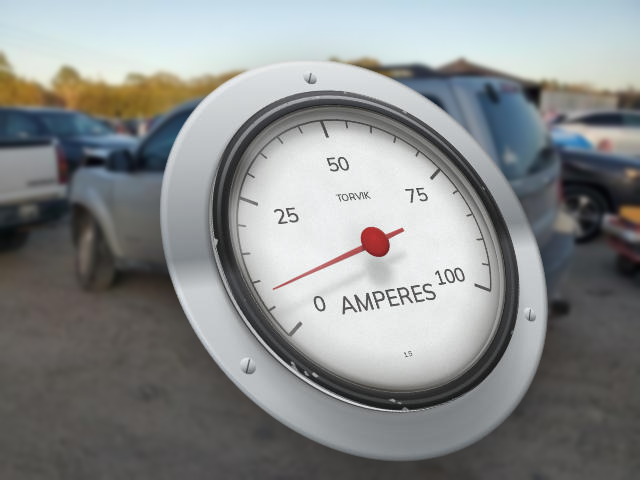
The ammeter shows 7.5 A
